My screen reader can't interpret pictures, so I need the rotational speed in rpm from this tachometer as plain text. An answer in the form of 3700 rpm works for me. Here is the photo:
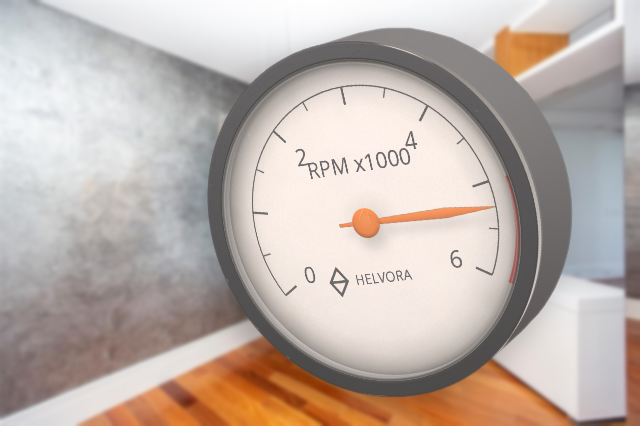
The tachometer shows 5250 rpm
